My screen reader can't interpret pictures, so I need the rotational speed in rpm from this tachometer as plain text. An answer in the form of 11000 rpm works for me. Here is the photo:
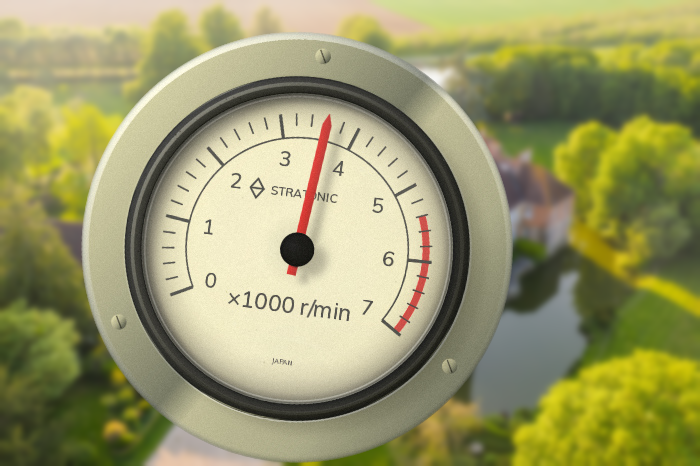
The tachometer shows 3600 rpm
